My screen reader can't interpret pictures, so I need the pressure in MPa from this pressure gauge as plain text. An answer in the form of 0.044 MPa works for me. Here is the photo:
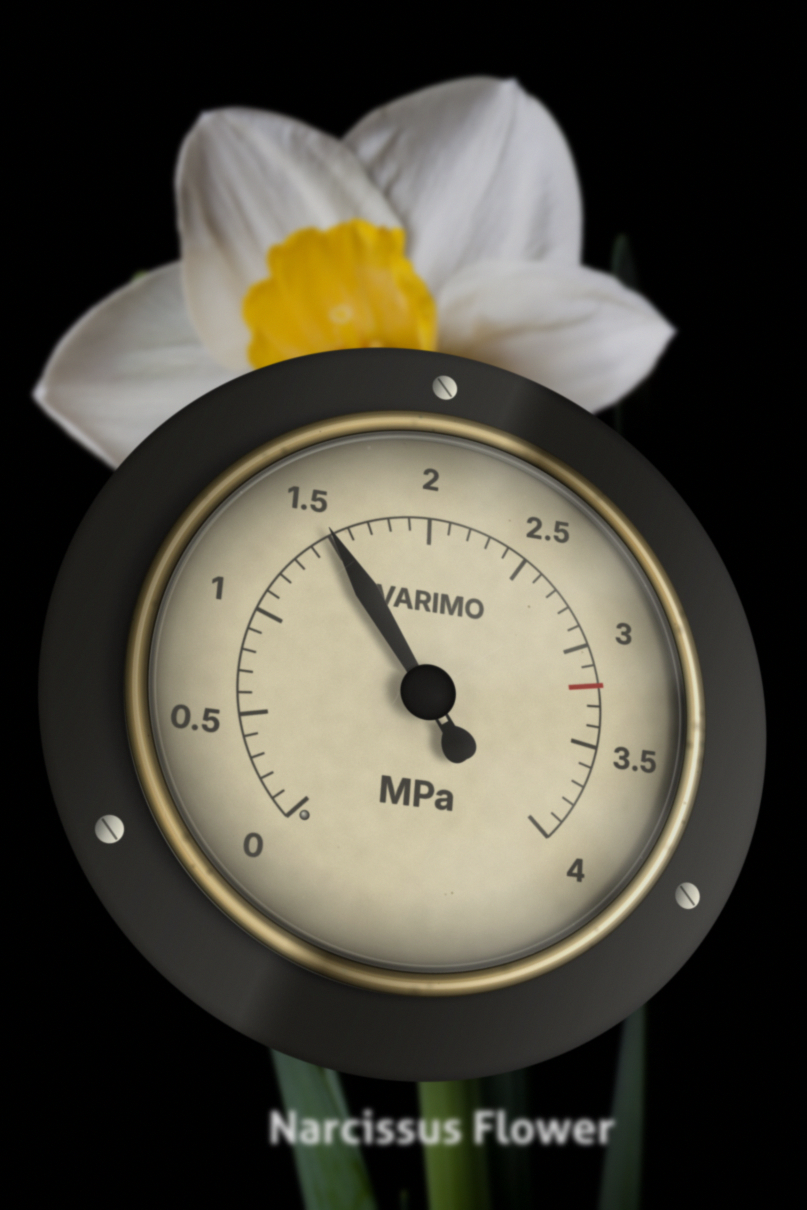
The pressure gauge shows 1.5 MPa
